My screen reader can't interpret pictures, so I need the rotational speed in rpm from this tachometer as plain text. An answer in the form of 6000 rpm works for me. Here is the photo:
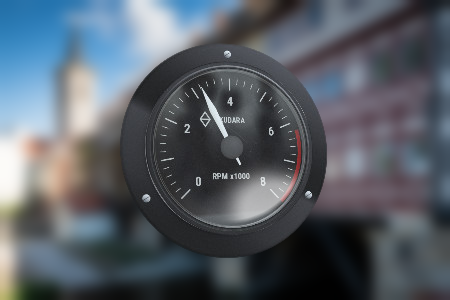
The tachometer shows 3200 rpm
